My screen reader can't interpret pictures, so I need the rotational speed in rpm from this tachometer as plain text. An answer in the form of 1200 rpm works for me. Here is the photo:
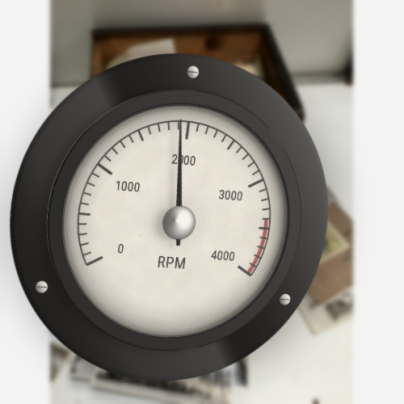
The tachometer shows 1900 rpm
